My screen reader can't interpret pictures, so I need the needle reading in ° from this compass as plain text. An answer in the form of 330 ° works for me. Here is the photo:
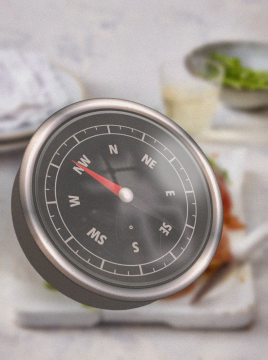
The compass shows 310 °
